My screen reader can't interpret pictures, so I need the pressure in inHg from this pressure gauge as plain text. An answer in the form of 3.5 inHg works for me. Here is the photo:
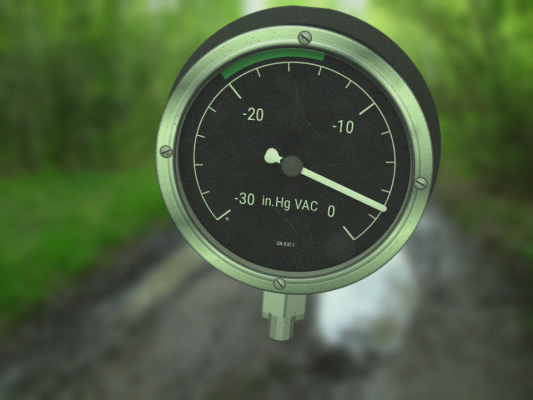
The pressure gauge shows -3 inHg
